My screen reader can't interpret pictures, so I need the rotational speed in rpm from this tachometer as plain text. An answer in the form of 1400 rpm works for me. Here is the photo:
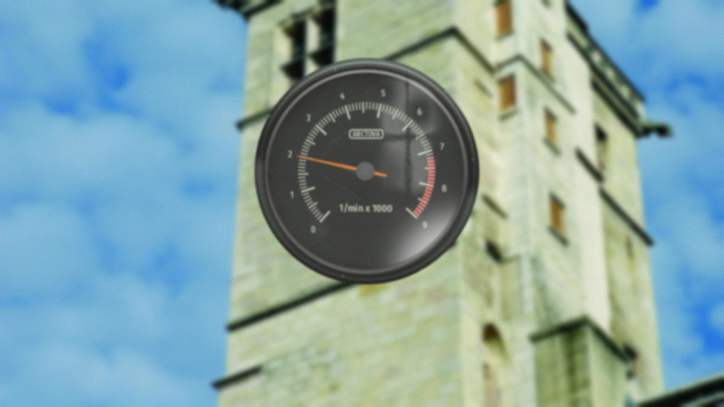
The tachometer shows 2000 rpm
